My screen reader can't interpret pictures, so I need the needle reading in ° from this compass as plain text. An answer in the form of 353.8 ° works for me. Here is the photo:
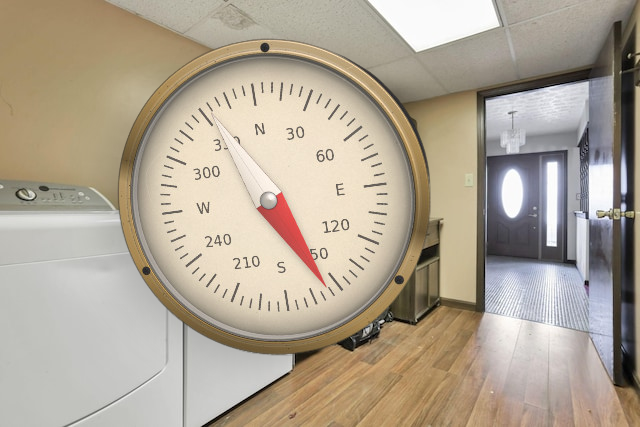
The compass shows 155 °
